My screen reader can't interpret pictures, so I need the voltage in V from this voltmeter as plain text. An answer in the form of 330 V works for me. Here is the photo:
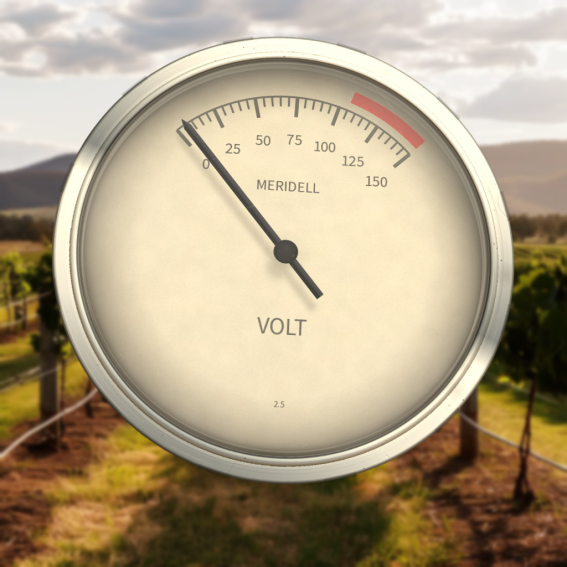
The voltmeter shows 5 V
